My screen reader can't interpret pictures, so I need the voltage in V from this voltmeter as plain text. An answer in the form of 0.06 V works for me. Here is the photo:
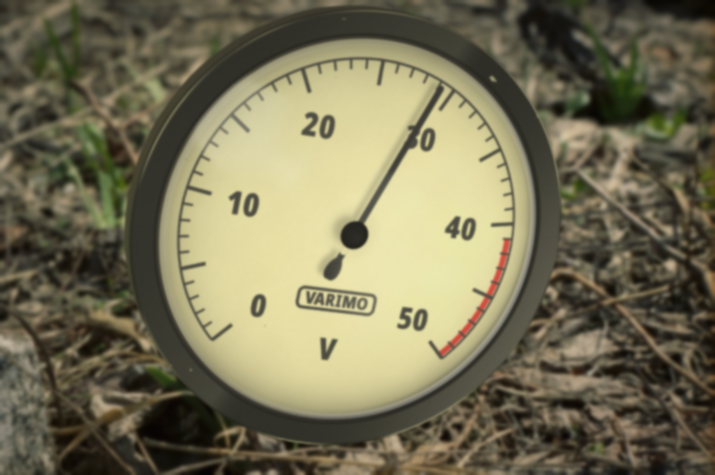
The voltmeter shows 29 V
